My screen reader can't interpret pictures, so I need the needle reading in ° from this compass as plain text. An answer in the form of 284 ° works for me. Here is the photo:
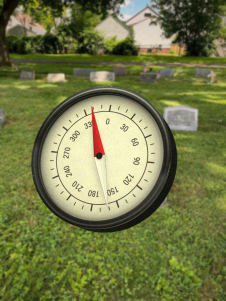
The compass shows 340 °
